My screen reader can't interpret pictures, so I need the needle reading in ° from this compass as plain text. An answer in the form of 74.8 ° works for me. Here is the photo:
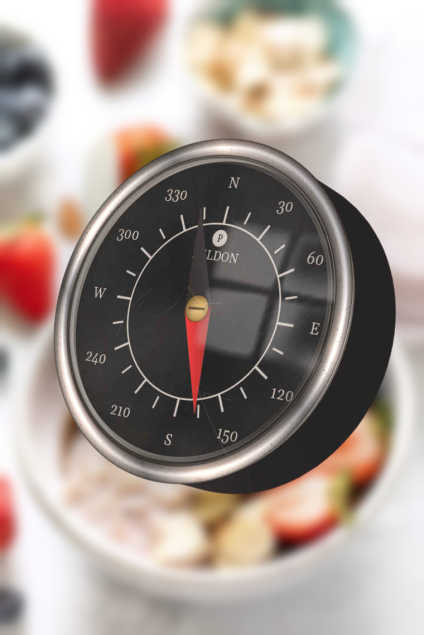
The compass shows 165 °
